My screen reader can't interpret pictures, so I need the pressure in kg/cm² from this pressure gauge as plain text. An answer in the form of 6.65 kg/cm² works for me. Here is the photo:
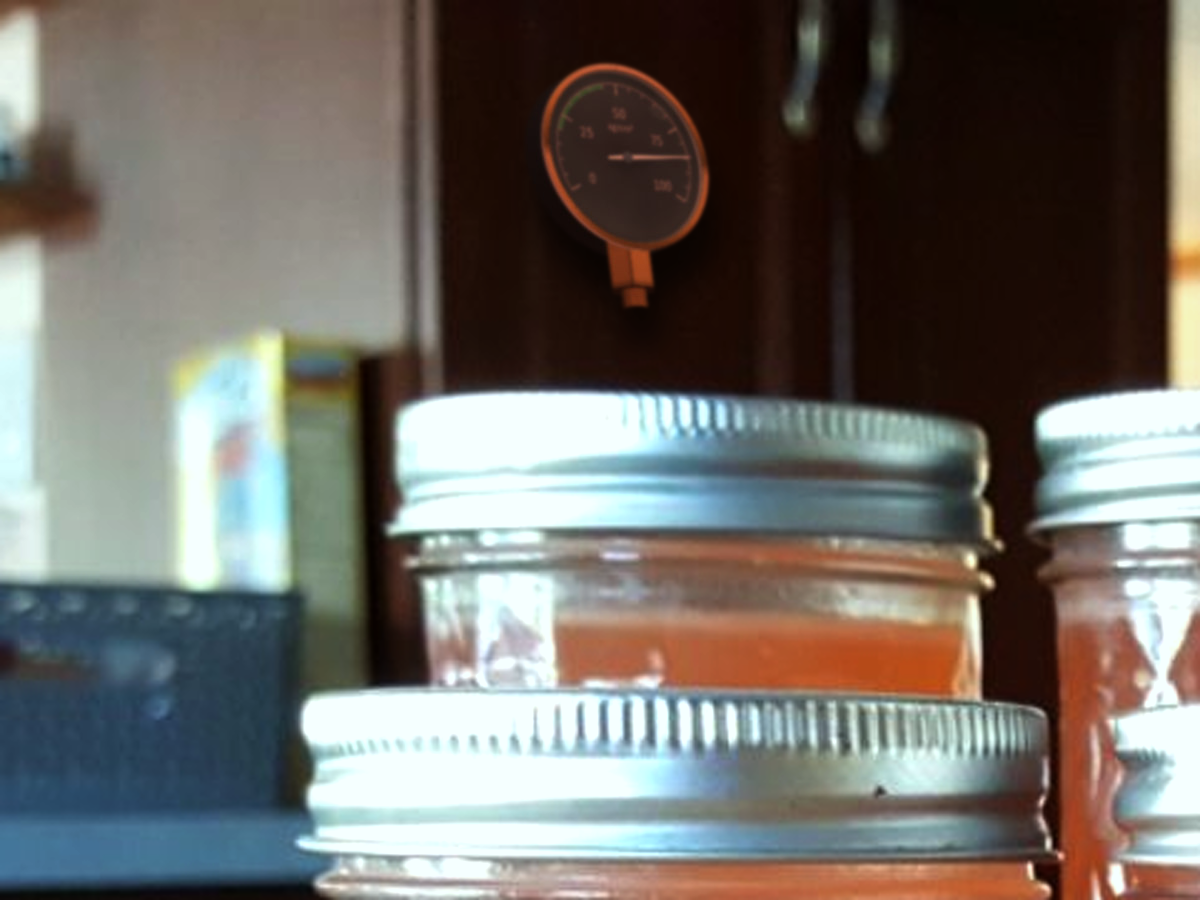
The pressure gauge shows 85 kg/cm²
